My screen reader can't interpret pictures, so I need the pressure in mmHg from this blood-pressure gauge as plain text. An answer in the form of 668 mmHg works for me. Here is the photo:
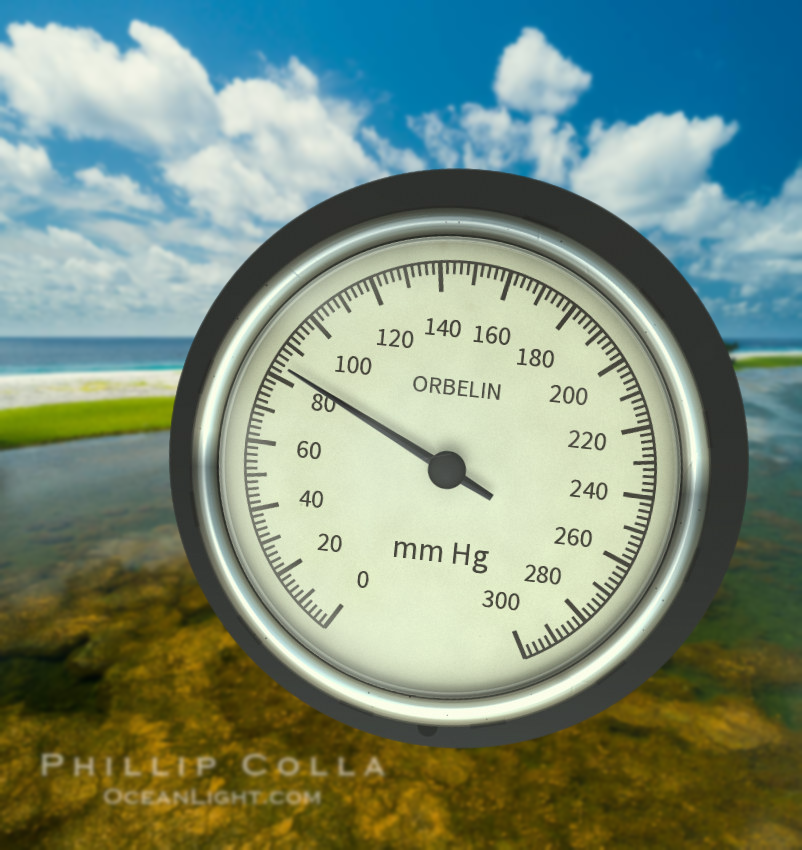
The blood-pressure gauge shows 84 mmHg
